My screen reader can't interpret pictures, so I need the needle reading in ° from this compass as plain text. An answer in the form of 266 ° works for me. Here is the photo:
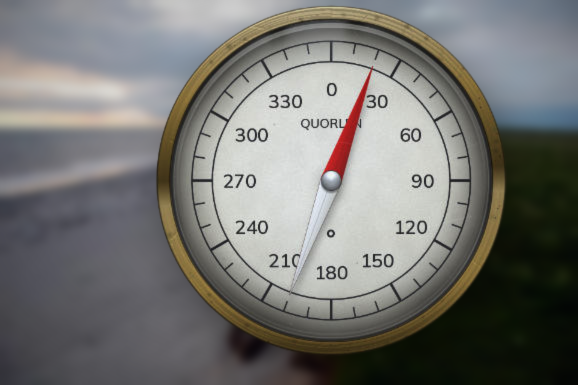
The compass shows 20 °
